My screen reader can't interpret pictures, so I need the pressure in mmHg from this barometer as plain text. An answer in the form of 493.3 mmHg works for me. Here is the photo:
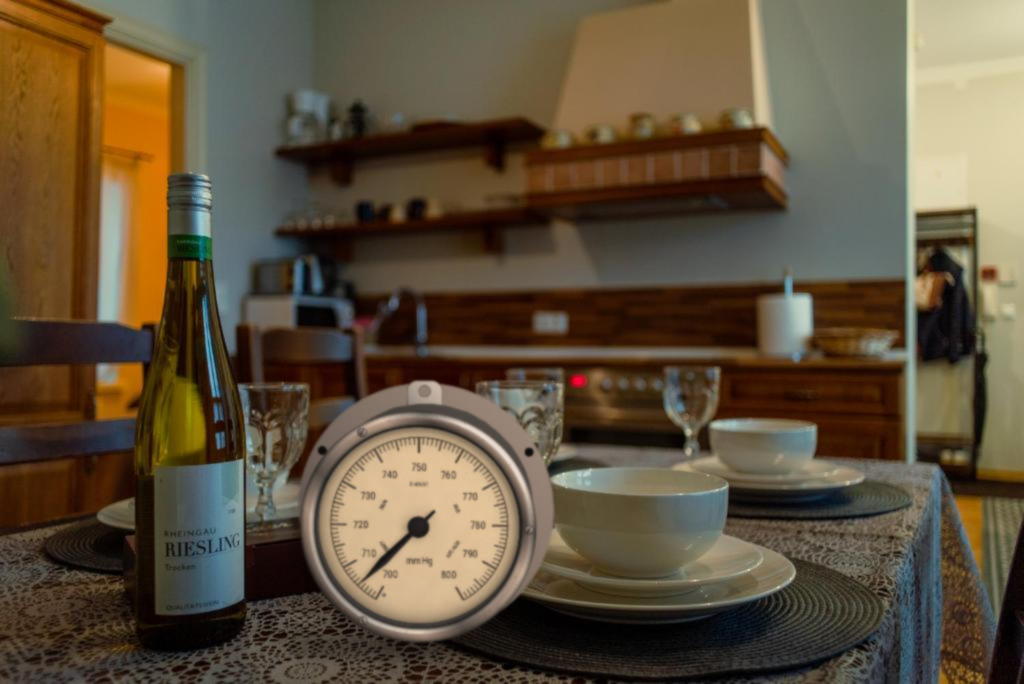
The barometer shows 705 mmHg
